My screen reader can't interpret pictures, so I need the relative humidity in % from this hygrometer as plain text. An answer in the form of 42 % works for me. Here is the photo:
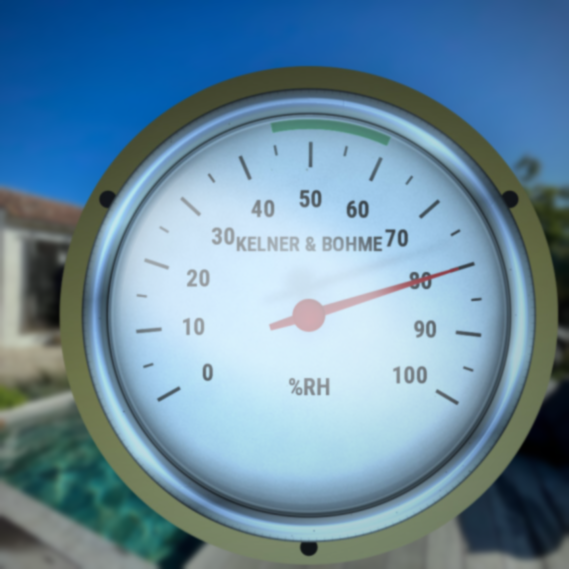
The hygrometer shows 80 %
